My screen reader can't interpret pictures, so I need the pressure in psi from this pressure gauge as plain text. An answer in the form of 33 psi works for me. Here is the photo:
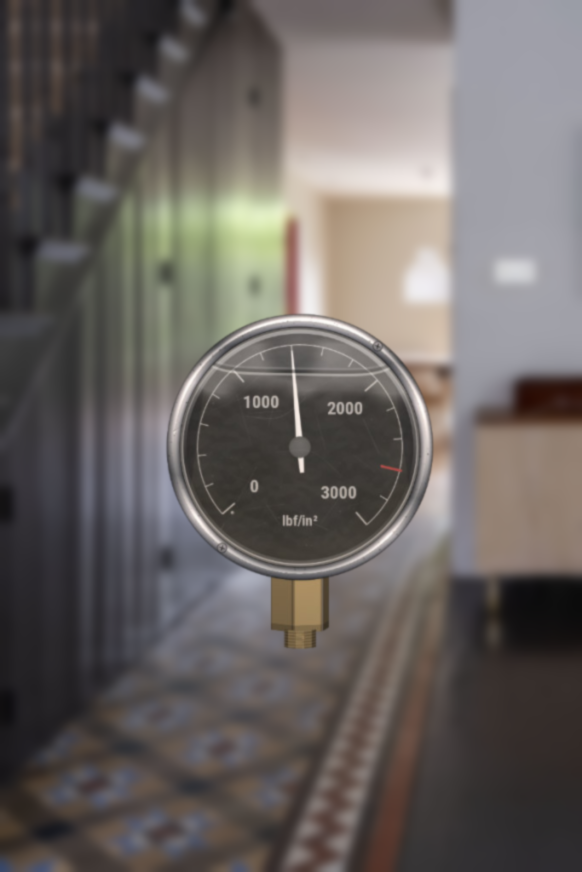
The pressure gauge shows 1400 psi
